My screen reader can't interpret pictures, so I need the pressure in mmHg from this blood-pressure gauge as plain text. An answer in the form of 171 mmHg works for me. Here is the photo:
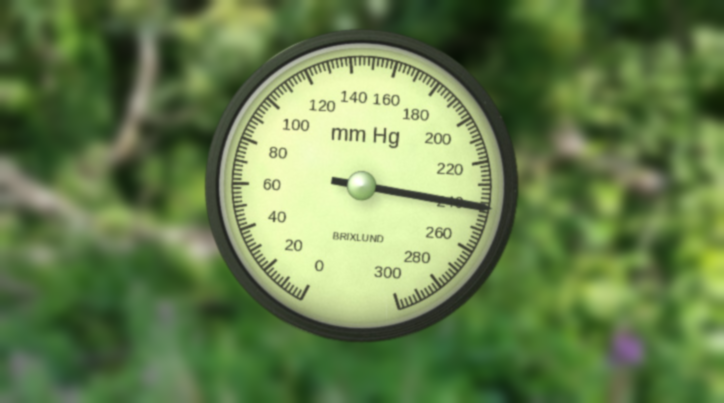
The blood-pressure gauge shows 240 mmHg
